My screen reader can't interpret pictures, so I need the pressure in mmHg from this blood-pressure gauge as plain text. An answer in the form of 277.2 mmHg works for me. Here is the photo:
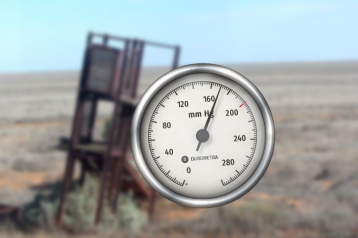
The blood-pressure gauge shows 170 mmHg
